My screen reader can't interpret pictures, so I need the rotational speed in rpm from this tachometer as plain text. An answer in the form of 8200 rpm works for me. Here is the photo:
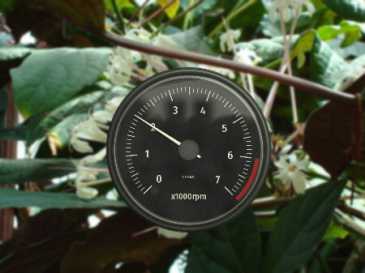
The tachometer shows 2000 rpm
